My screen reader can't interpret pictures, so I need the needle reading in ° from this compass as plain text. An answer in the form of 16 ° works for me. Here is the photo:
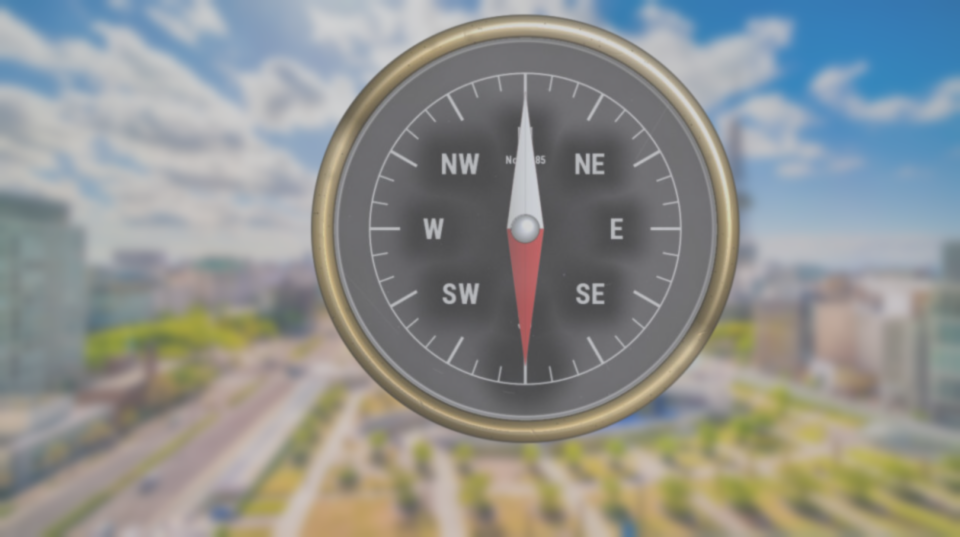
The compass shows 180 °
